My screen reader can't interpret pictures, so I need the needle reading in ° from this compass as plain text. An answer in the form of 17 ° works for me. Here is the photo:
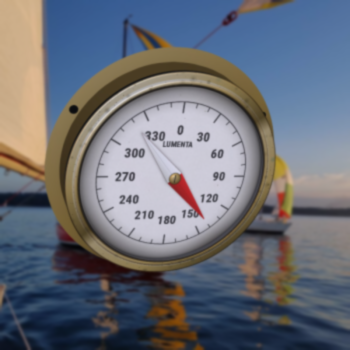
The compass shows 140 °
